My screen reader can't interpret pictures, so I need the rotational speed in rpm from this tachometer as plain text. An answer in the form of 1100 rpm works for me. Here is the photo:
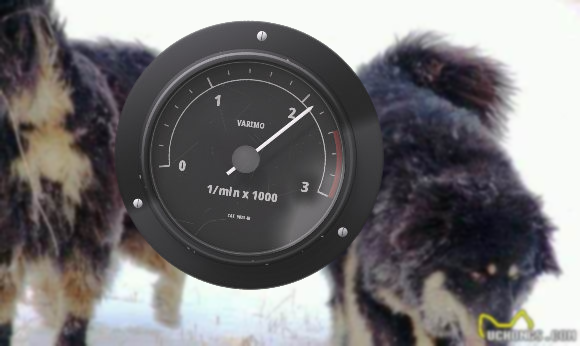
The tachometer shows 2100 rpm
